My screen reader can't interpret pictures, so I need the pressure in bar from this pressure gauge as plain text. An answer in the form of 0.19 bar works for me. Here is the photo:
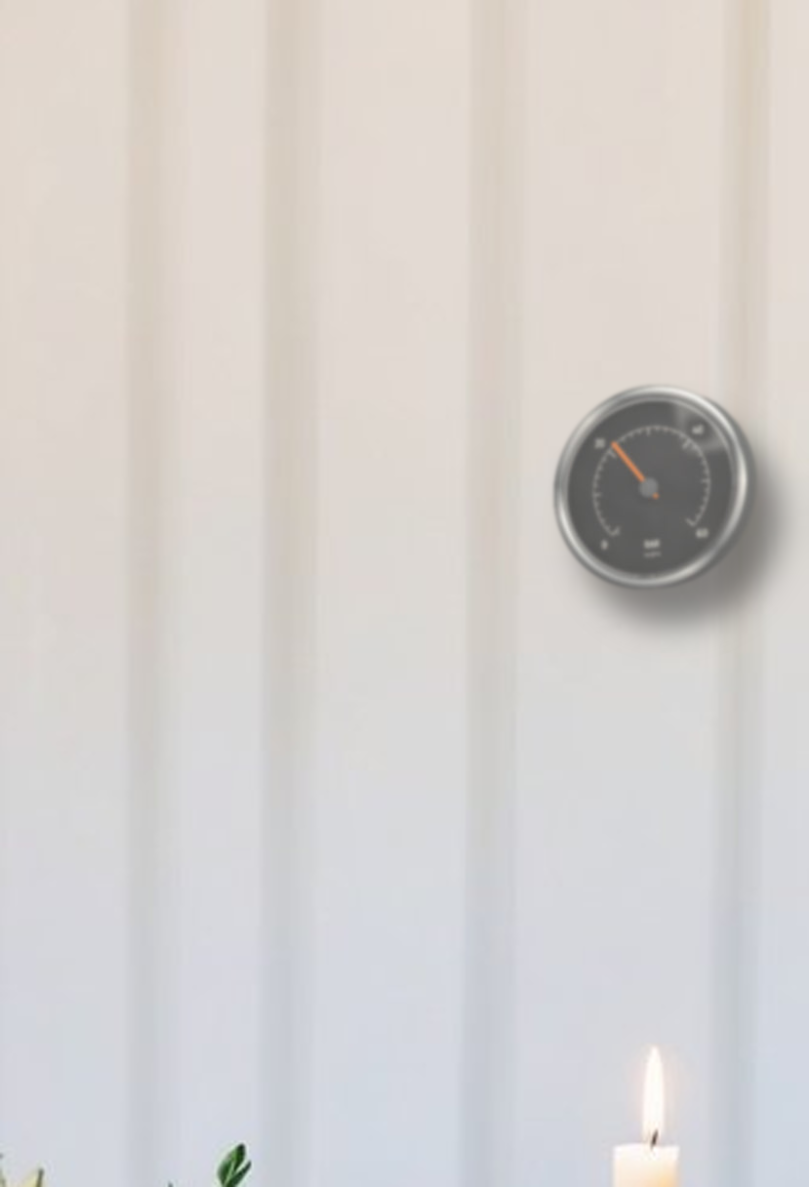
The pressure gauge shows 22 bar
